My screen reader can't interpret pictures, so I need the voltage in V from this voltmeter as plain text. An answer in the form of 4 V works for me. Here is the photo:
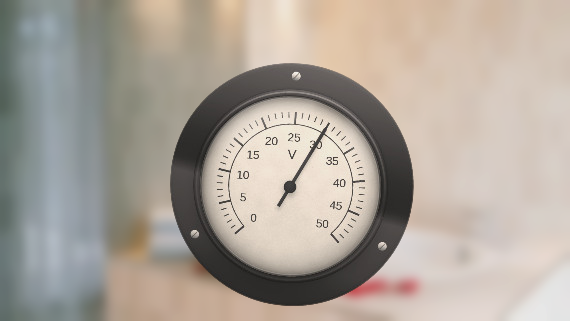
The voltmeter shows 30 V
